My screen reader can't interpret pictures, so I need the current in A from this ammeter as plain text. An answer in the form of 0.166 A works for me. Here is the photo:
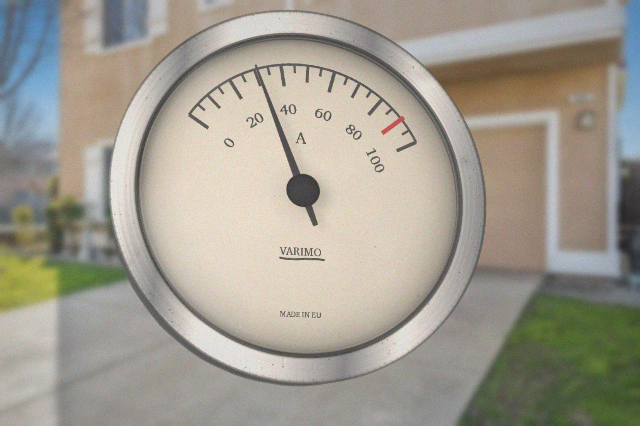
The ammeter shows 30 A
